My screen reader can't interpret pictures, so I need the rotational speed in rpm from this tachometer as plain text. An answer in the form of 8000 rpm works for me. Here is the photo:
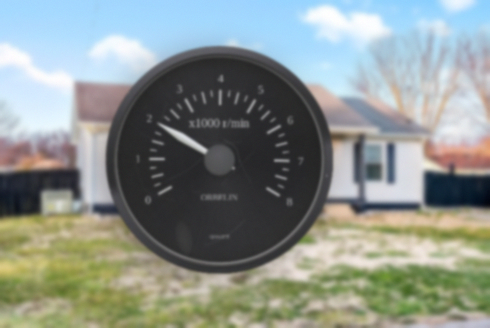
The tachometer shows 2000 rpm
